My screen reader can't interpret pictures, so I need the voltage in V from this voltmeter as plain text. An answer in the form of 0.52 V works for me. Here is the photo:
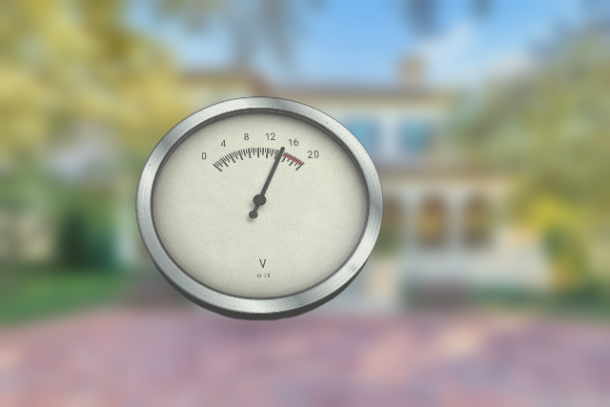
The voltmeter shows 15 V
